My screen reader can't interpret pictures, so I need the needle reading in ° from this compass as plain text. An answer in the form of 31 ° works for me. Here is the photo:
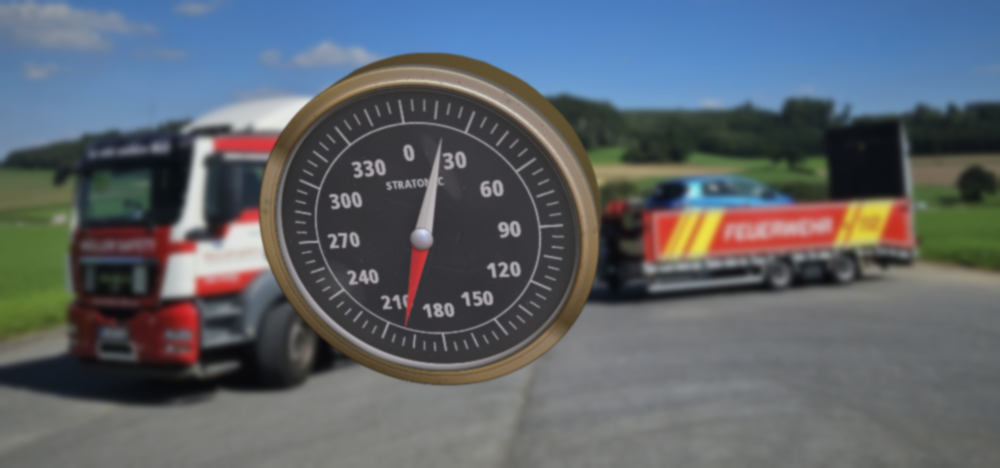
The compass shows 200 °
